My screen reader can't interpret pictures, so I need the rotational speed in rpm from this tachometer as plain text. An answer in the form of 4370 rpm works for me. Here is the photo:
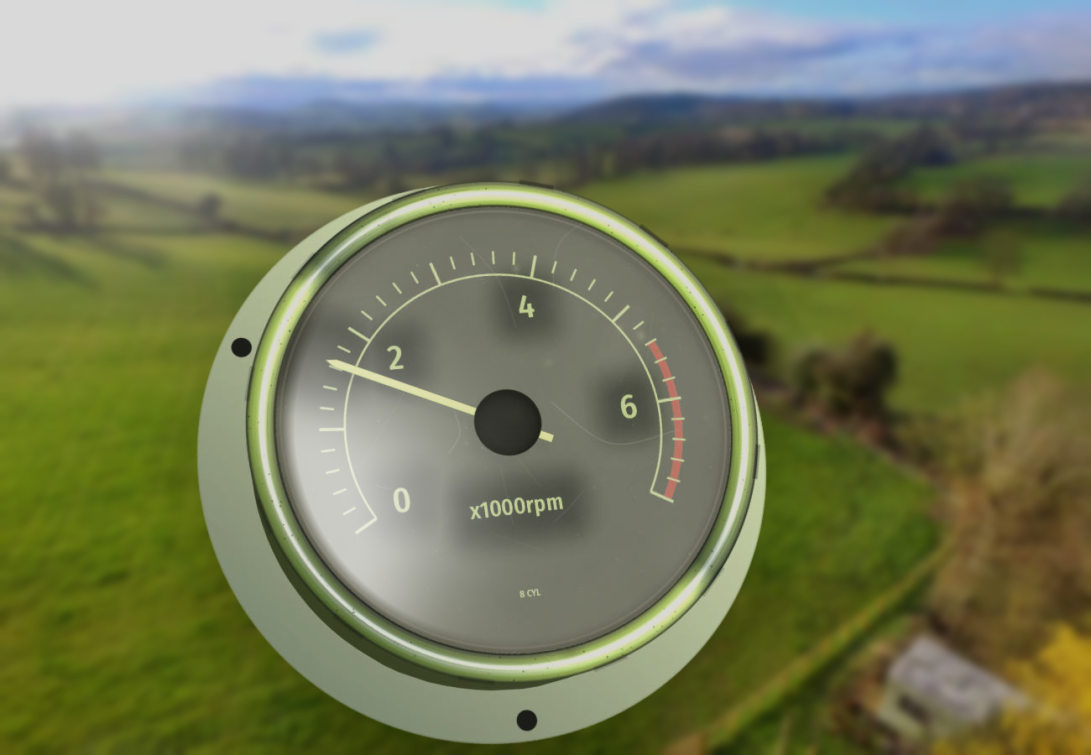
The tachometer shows 1600 rpm
